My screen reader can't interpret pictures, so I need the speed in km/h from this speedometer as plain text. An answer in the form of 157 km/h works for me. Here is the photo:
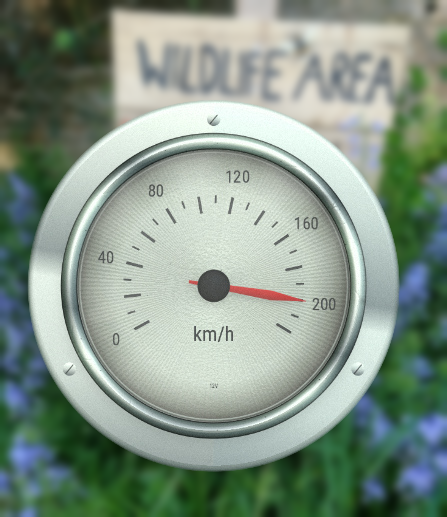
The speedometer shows 200 km/h
